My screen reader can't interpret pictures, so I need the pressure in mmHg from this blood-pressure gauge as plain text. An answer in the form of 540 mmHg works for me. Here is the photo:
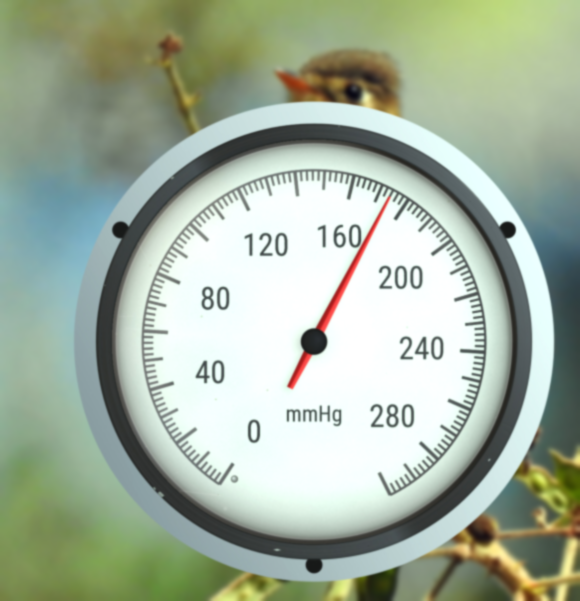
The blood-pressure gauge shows 174 mmHg
